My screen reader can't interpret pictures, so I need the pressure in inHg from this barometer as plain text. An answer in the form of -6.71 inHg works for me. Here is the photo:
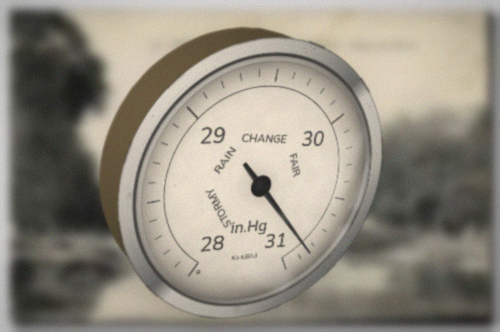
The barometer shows 30.85 inHg
